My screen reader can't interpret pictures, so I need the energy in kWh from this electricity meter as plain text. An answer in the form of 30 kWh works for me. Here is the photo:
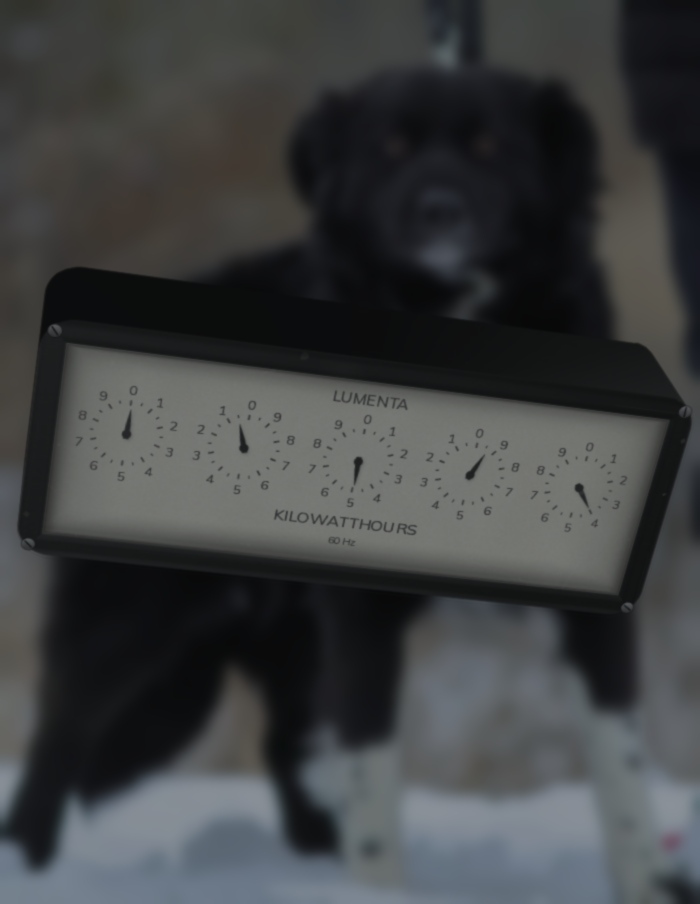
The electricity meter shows 494 kWh
